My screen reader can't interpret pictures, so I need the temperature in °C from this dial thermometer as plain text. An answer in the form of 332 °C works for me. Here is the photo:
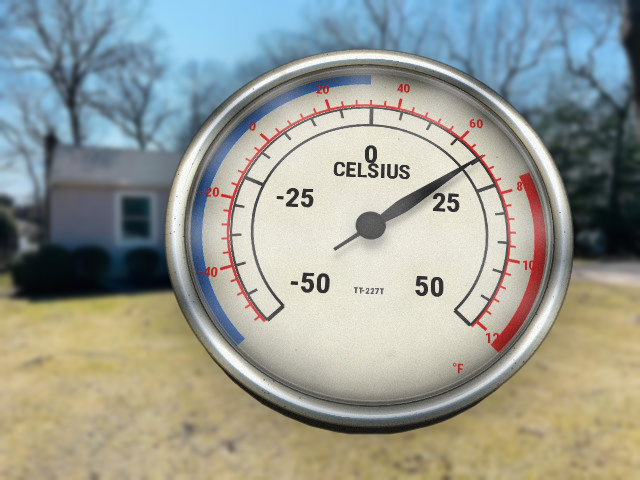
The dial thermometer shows 20 °C
